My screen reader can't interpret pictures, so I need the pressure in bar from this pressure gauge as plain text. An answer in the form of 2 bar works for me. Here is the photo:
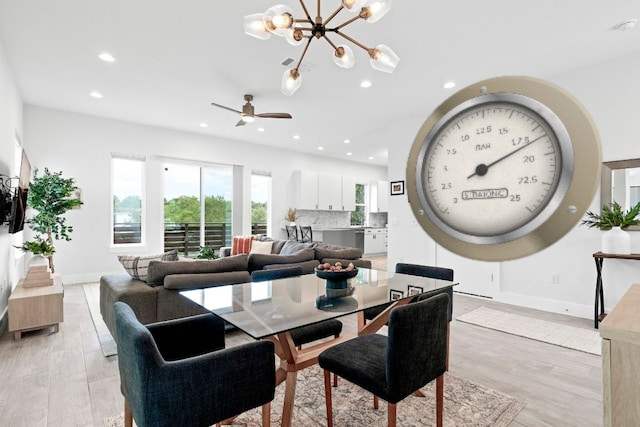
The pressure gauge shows 18.5 bar
